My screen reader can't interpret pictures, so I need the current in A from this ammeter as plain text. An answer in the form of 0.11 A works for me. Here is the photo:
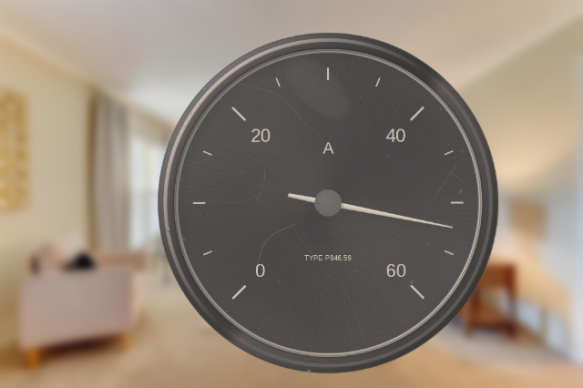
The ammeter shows 52.5 A
